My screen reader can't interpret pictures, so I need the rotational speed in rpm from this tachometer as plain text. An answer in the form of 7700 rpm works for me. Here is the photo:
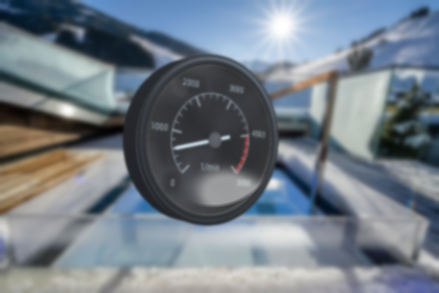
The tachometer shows 600 rpm
